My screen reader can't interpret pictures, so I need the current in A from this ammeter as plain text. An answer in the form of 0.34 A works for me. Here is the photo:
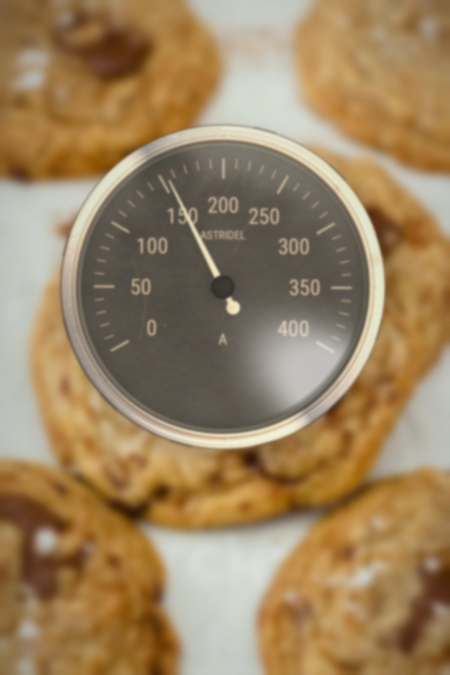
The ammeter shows 155 A
